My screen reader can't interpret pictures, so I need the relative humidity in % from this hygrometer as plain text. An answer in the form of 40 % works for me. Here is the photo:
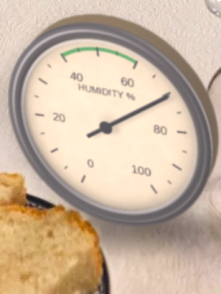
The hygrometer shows 70 %
